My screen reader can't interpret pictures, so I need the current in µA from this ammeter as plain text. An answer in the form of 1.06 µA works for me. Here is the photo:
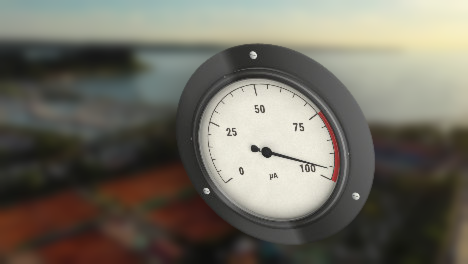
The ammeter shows 95 µA
